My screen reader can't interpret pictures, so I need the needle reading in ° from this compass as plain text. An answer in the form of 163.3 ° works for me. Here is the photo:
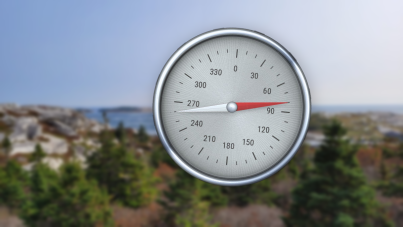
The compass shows 80 °
